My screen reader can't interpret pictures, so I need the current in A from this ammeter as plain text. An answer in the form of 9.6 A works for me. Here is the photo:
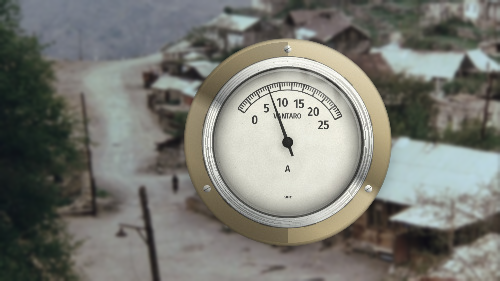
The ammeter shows 7.5 A
